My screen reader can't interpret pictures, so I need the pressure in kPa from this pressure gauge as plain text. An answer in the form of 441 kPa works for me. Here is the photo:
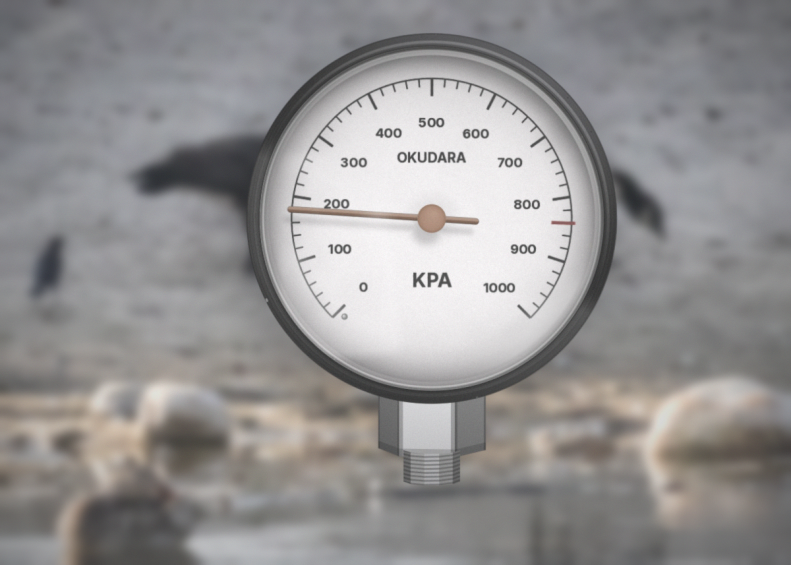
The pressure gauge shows 180 kPa
